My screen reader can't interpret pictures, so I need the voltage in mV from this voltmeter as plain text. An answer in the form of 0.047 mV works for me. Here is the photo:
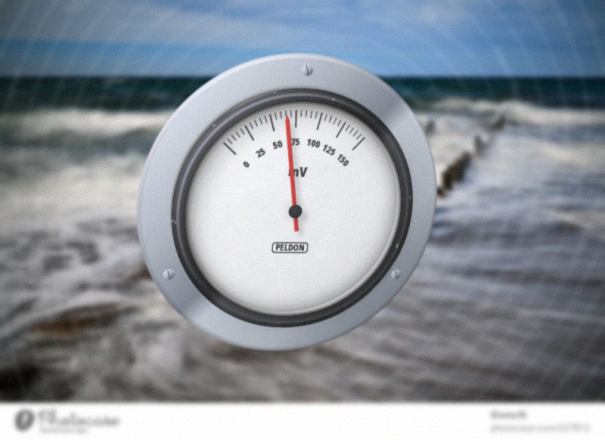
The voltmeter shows 65 mV
